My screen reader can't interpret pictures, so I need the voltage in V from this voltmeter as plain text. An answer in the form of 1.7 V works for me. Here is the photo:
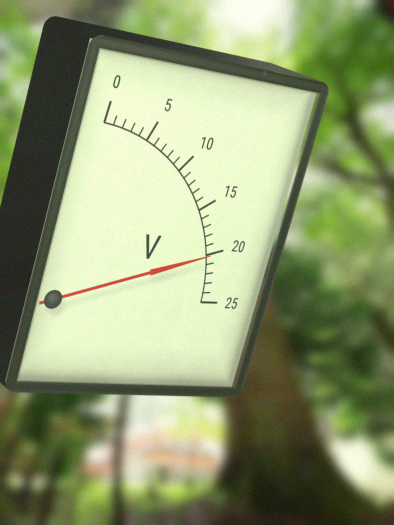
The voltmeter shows 20 V
